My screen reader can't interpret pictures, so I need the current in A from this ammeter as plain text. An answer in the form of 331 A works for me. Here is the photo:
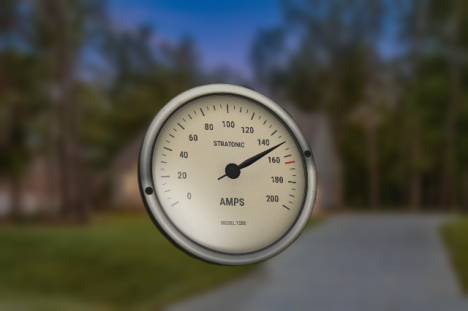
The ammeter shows 150 A
